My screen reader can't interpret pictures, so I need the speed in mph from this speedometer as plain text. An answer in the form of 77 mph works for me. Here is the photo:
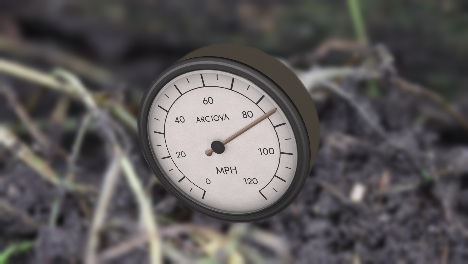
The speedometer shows 85 mph
